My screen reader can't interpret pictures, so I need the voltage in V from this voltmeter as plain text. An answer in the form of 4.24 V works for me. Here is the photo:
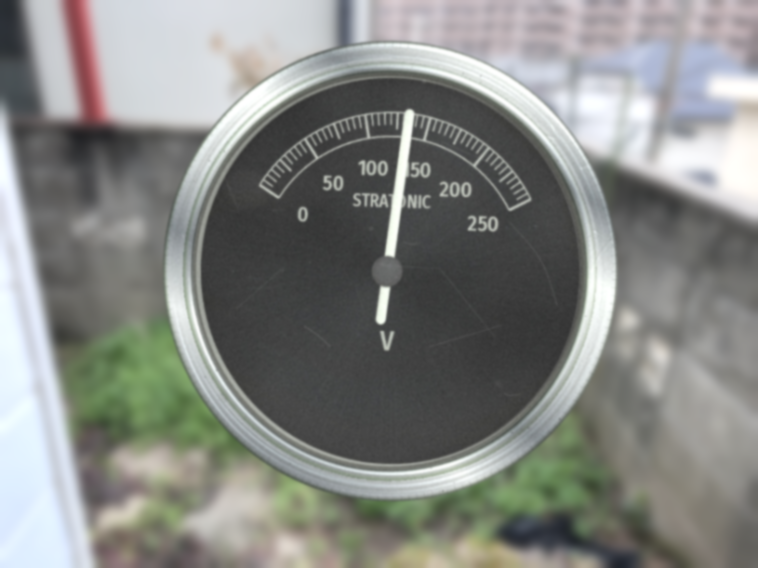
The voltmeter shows 135 V
